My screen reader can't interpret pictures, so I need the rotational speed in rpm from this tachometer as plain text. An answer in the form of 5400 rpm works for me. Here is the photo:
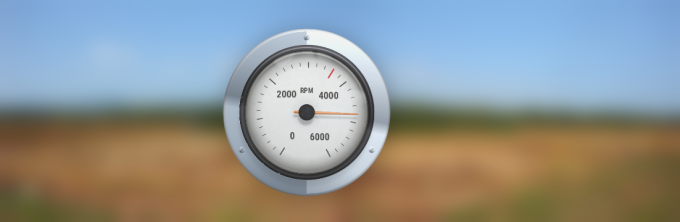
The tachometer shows 4800 rpm
